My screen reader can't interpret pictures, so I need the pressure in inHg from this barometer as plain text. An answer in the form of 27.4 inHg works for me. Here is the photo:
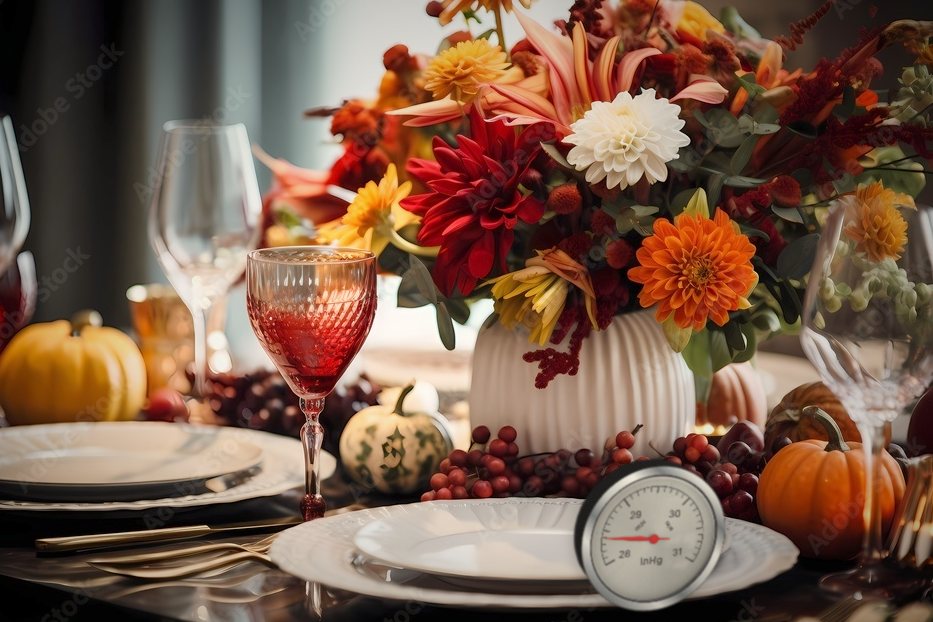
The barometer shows 28.4 inHg
